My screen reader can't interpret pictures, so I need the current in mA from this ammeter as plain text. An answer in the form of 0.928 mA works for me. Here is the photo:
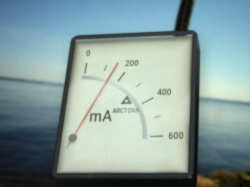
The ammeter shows 150 mA
